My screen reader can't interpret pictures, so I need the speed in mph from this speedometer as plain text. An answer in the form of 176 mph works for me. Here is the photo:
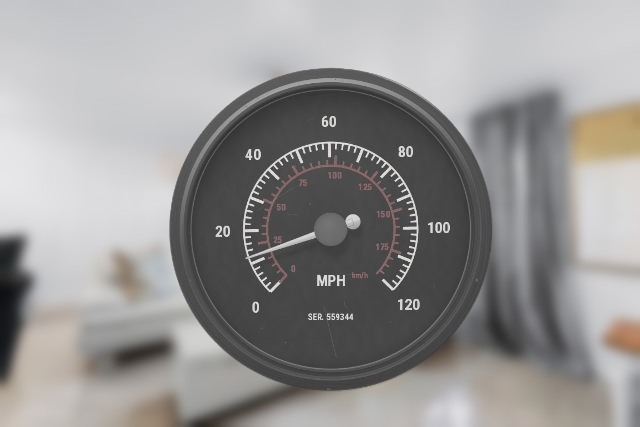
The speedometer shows 12 mph
